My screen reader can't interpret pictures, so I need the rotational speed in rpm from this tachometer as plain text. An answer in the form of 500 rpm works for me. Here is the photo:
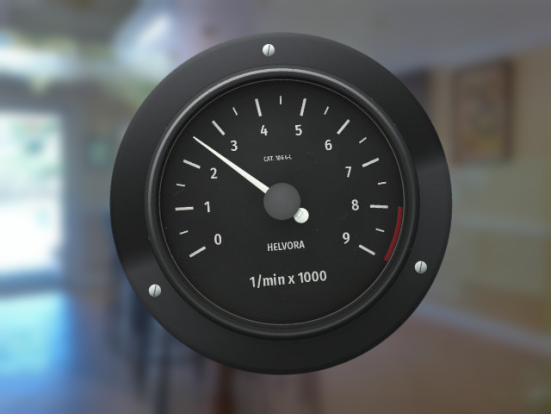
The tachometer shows 2500 rpm
